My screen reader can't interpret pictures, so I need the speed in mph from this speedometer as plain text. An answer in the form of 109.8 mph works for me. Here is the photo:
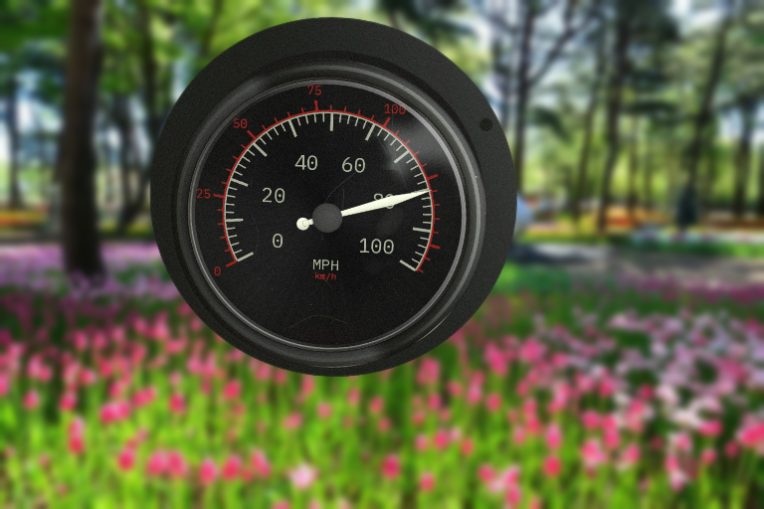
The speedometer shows 80 mph
